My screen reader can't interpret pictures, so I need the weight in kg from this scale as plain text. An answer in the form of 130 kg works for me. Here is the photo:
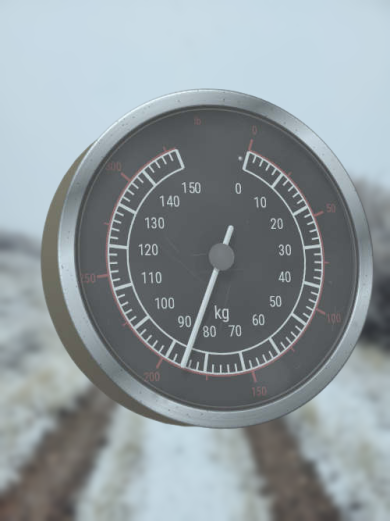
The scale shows 86 kg
